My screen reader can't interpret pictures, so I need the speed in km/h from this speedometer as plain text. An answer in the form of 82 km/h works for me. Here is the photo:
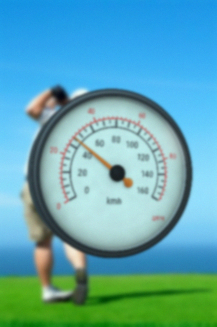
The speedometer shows 45 km/h
